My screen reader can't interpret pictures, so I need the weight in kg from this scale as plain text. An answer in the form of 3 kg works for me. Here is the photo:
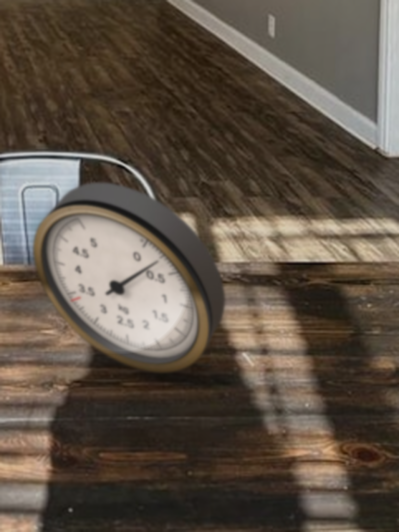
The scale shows 0.25 kg
